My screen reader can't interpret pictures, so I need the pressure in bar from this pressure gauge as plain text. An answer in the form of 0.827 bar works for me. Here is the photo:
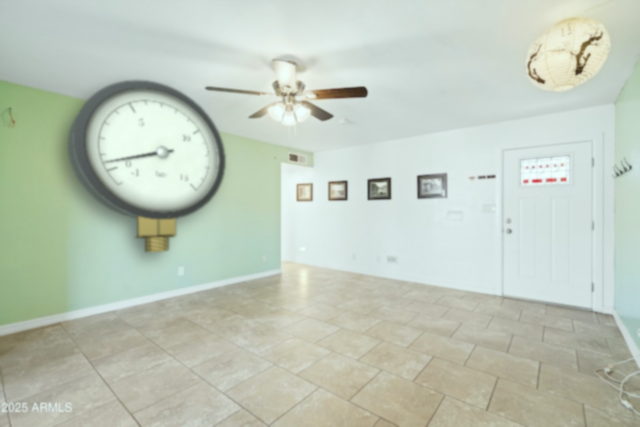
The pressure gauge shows 0.5 bar
